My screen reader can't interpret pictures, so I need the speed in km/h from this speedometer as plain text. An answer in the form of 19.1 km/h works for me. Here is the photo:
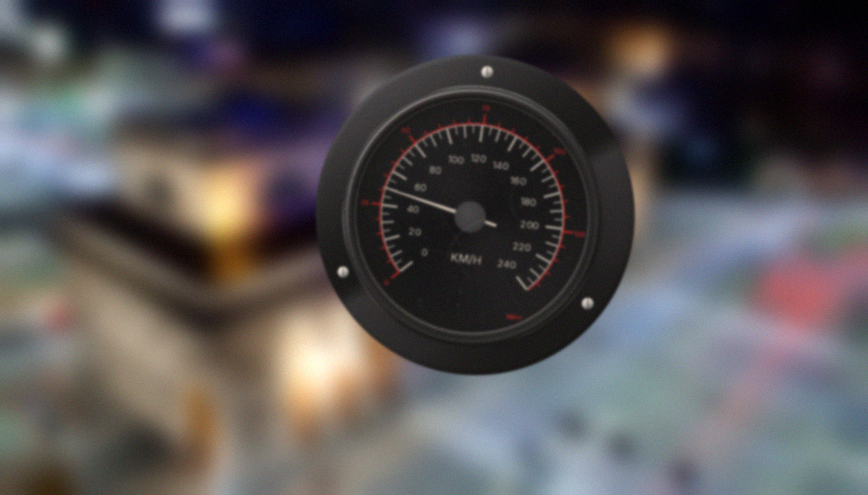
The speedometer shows 50 km/h
